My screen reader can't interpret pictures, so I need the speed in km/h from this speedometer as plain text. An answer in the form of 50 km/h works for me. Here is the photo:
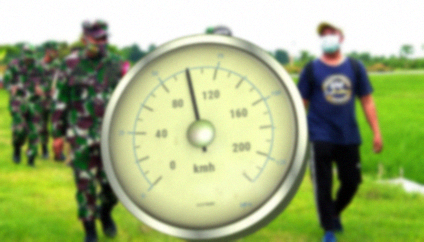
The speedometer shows 100 km/h
